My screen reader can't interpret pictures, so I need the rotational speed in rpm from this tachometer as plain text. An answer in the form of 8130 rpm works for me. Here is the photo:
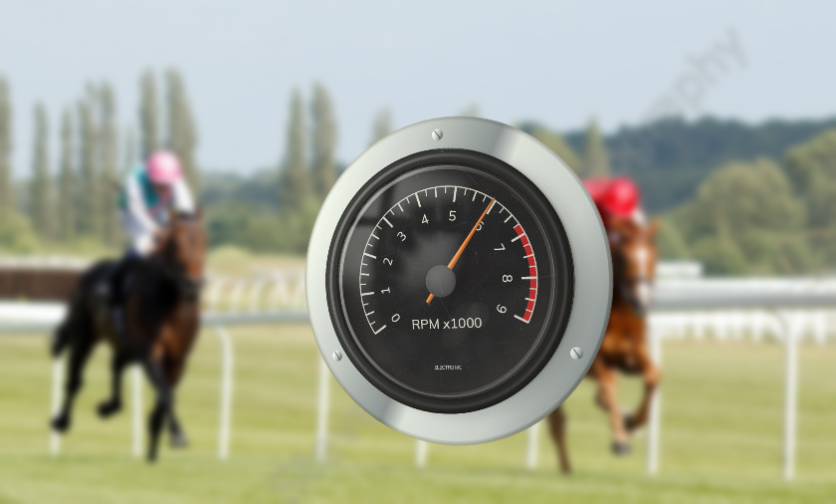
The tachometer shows 6000 rpm
